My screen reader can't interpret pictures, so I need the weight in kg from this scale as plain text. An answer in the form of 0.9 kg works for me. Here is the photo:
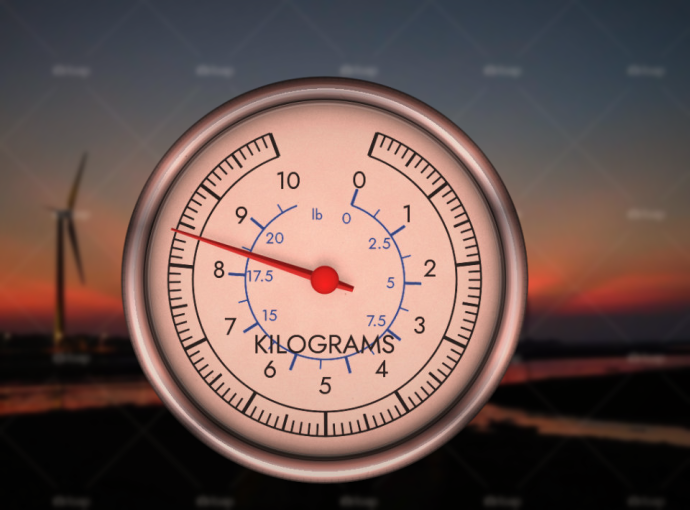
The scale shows 8.4 kg
